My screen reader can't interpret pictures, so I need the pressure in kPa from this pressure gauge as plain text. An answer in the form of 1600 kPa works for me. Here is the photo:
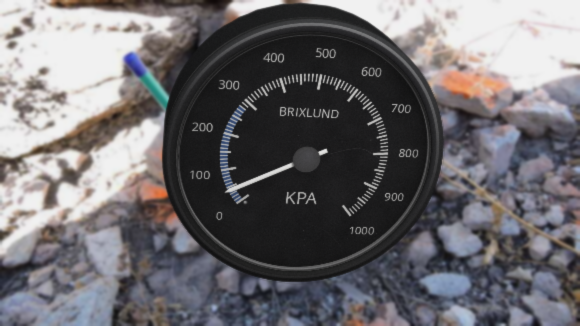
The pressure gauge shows 50 kPa
